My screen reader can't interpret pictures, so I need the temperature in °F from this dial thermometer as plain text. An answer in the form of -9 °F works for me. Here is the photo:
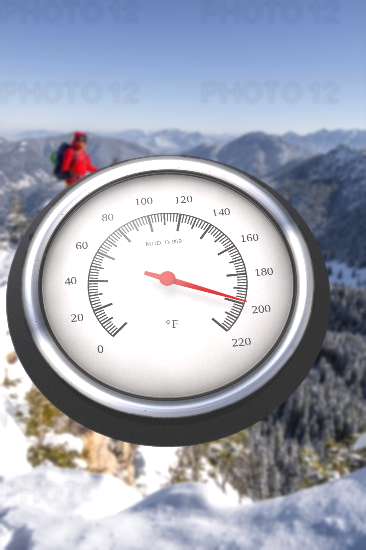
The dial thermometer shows 200 °F
